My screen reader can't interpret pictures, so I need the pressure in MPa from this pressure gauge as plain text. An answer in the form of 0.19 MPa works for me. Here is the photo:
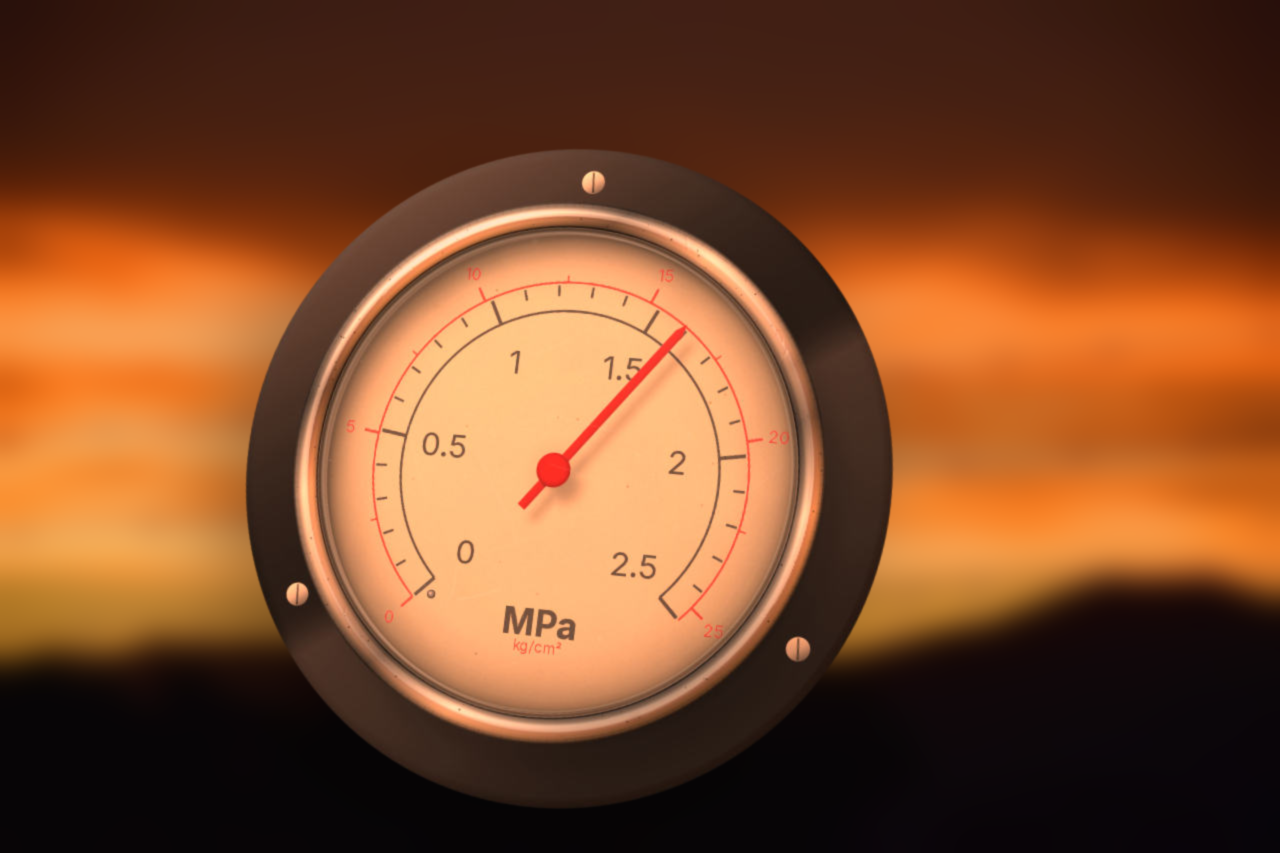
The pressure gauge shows 1.6 MPa
